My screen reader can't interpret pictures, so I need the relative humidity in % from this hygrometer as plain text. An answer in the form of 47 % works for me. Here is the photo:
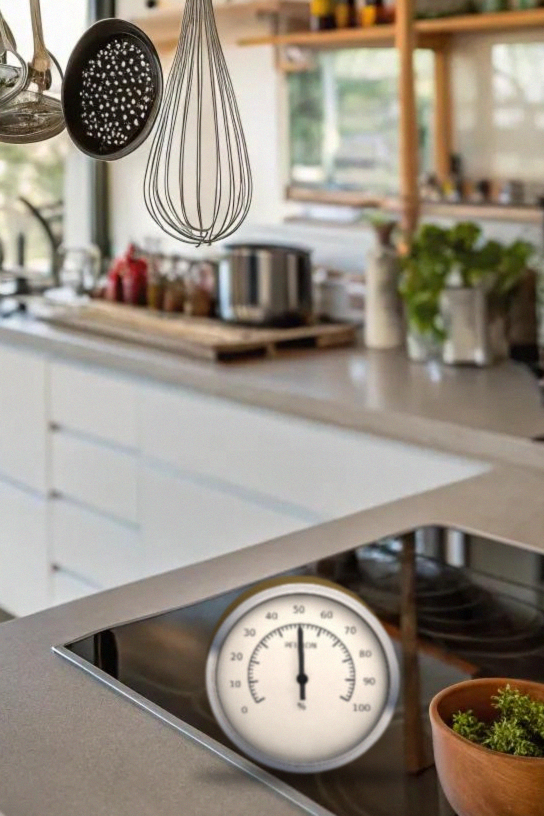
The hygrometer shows 50 %
